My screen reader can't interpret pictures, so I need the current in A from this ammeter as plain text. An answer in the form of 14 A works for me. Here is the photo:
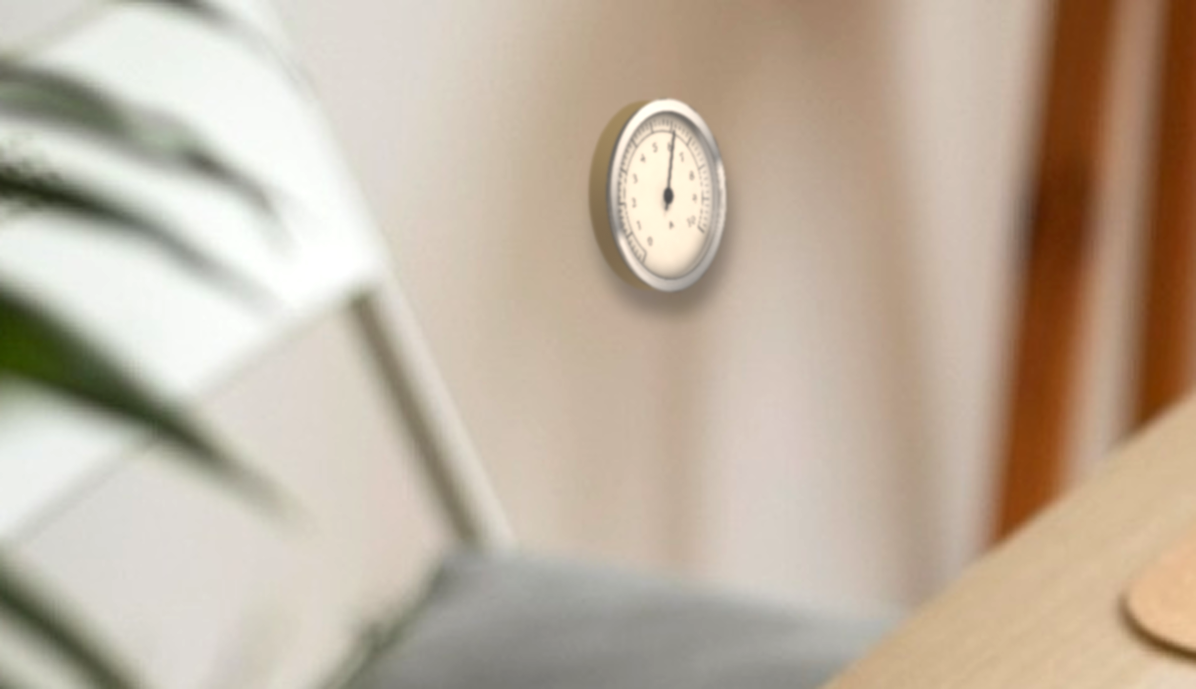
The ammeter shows 6 A
